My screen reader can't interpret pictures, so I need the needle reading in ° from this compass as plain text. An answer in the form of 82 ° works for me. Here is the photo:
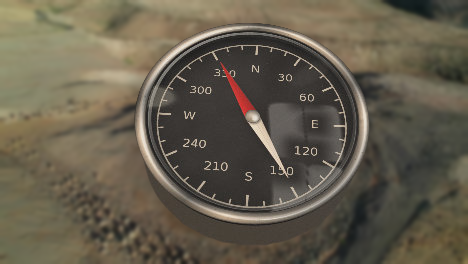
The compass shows 330 °
